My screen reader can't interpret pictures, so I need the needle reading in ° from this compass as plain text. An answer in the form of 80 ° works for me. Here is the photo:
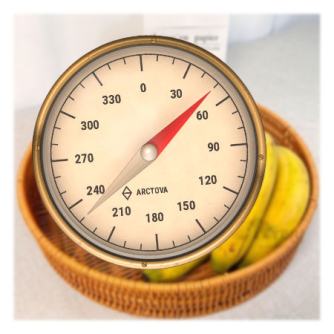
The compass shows 50 °
